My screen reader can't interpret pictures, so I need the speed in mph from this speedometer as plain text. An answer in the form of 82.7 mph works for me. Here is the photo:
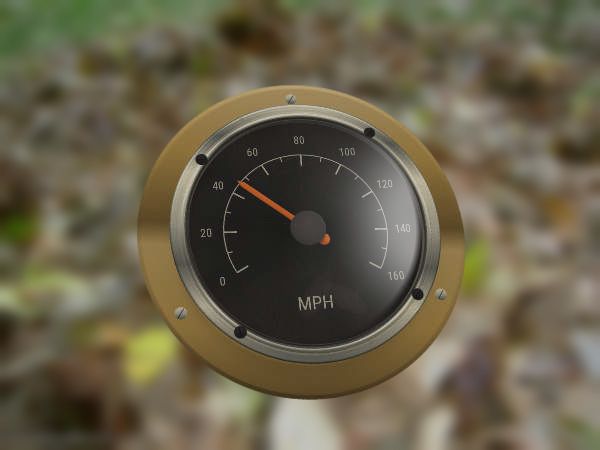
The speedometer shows 45 mph
